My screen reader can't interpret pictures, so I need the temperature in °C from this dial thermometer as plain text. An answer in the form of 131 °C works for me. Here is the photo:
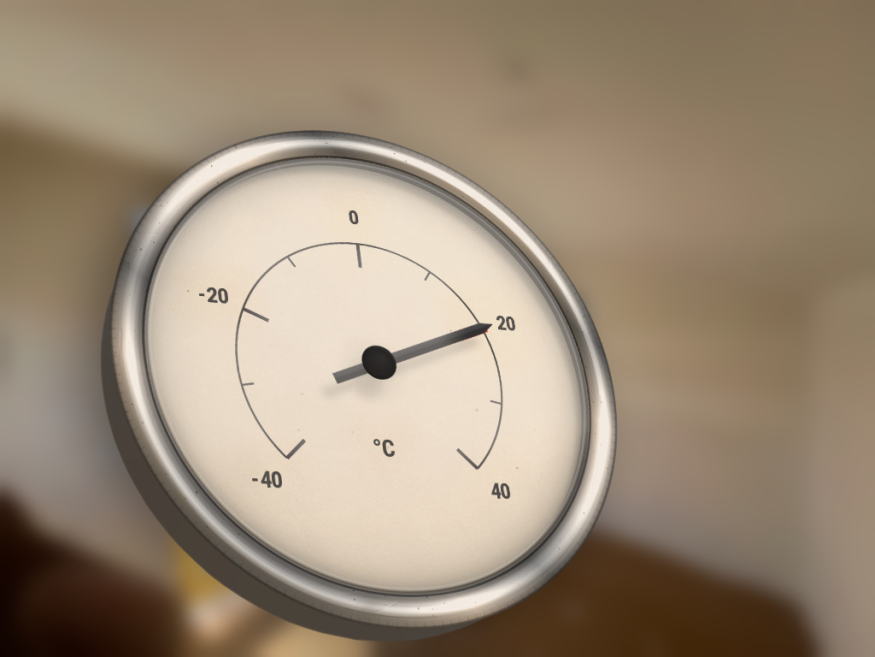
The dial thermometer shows 20 °C
